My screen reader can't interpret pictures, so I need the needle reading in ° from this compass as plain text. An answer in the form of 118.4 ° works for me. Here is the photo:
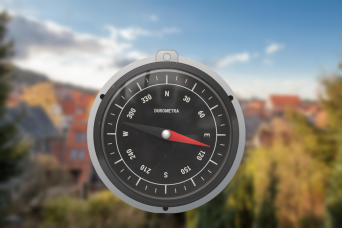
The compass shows 105 °
